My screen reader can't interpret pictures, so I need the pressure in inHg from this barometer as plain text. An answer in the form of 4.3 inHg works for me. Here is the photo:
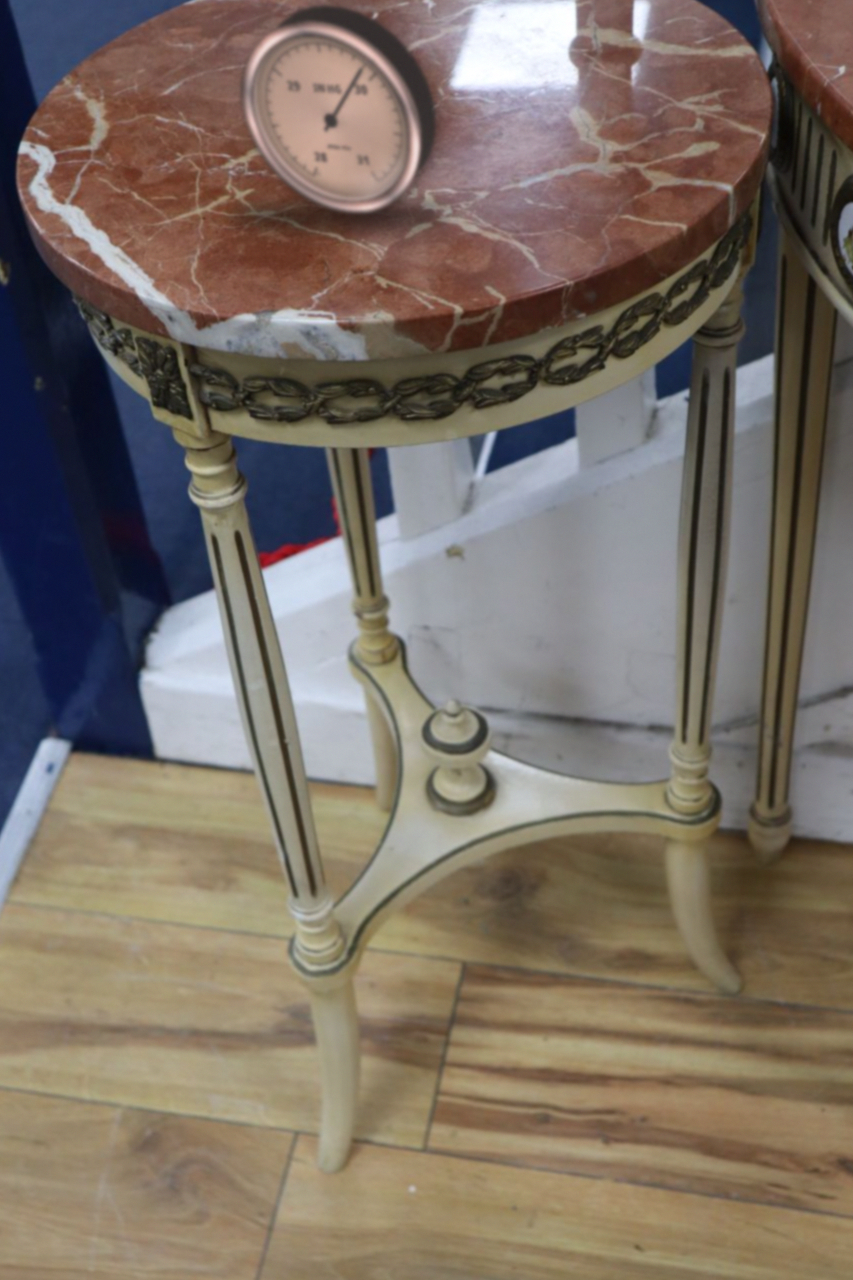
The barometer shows 29.9 inHg
